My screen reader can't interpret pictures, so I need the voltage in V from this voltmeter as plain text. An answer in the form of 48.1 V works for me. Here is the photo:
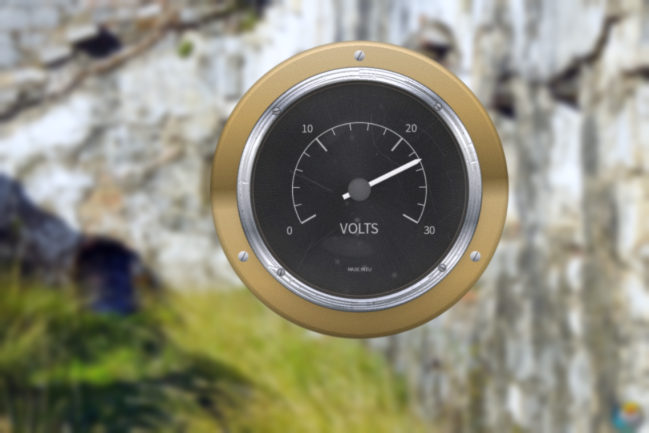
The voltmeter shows 23 V
